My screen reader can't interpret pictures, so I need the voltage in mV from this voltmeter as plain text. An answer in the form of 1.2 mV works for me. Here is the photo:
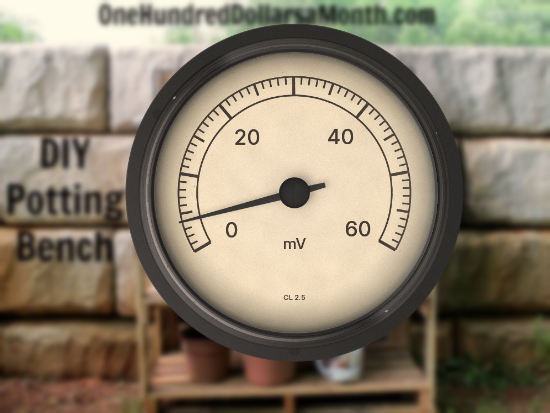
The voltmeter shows 4 mV
